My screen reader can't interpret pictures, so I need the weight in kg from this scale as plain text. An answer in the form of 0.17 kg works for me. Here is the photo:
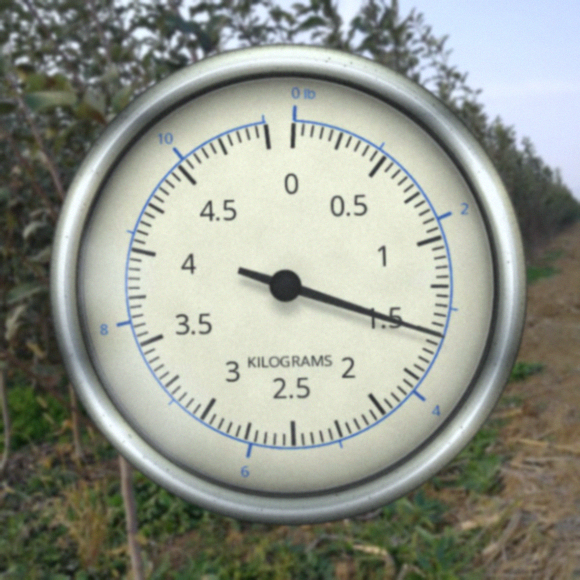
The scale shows 1.5 kg
